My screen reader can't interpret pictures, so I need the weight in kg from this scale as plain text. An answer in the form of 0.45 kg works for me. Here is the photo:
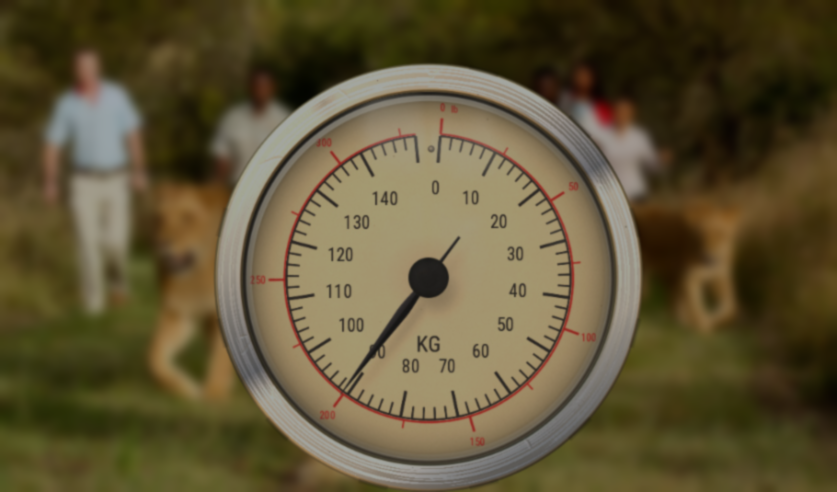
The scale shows 91 kg
